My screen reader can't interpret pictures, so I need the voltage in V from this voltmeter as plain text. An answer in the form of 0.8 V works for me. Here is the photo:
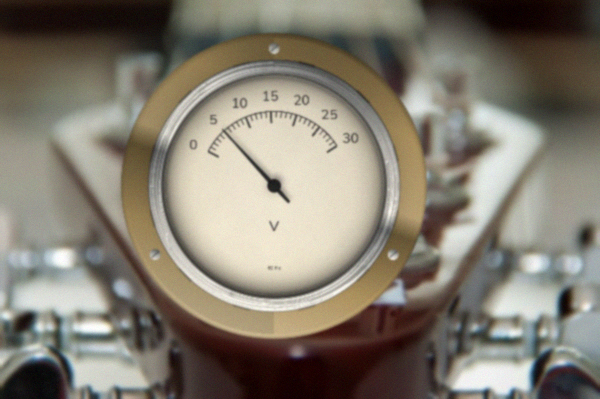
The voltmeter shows 5 V
